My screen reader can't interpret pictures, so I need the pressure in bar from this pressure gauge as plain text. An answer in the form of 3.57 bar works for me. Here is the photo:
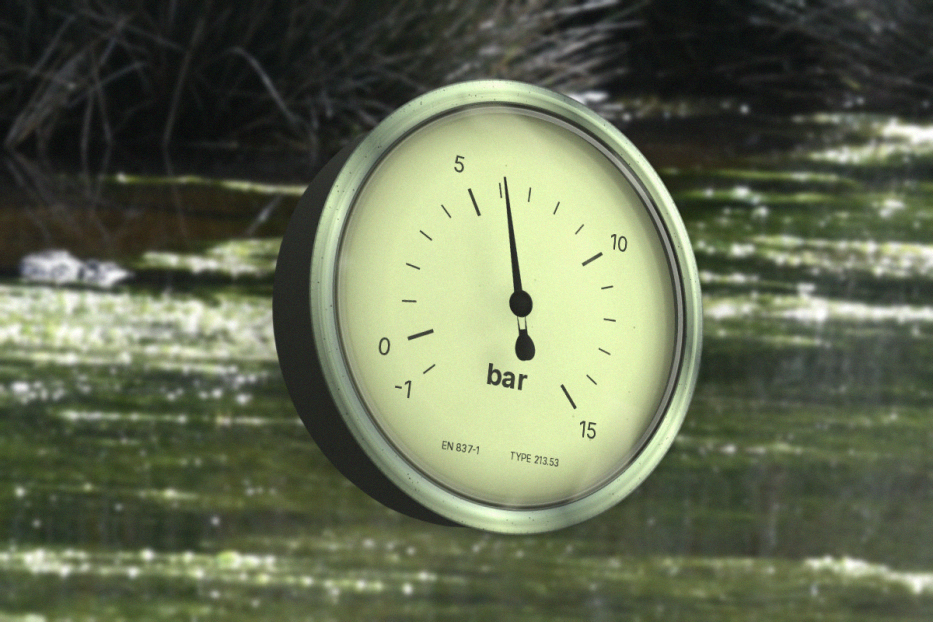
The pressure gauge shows 6 bar
